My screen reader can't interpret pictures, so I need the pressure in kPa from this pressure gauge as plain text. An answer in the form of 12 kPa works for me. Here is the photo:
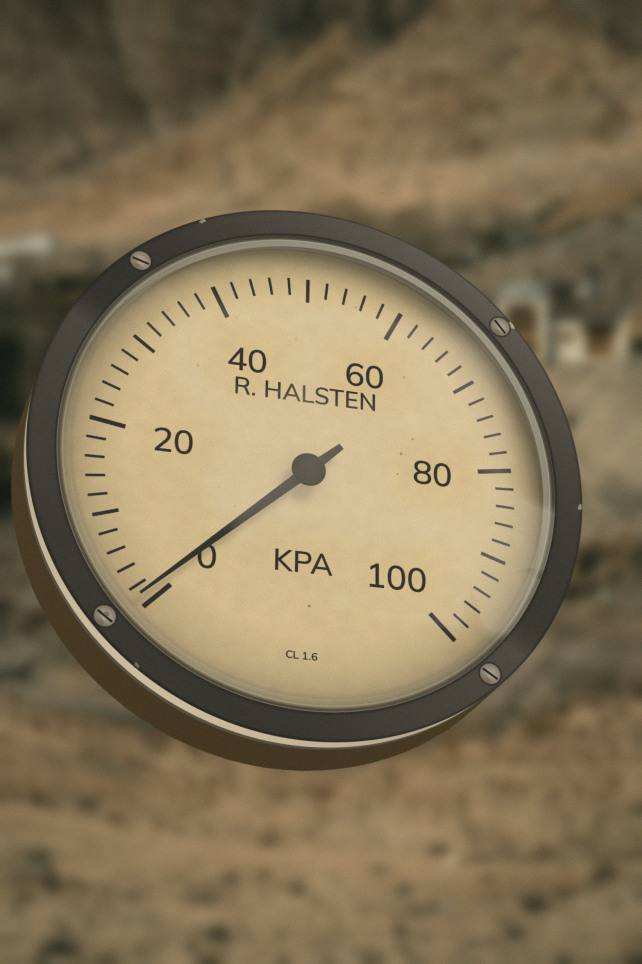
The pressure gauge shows 1 kPa
